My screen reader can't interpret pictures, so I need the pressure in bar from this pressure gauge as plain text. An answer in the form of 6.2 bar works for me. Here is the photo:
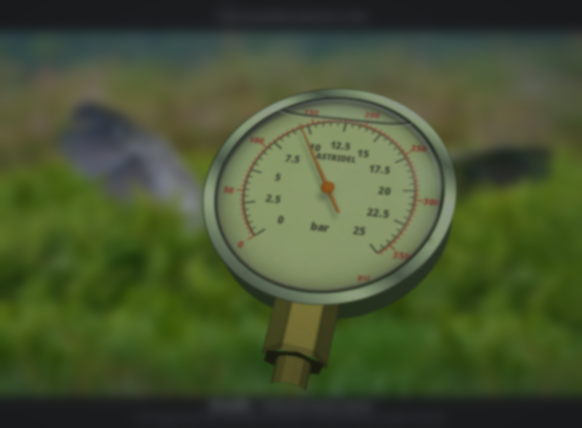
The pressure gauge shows 9.5 bar
